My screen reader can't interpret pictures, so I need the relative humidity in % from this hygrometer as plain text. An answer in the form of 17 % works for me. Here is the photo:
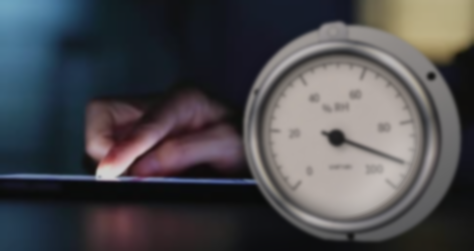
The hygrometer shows 92 %
